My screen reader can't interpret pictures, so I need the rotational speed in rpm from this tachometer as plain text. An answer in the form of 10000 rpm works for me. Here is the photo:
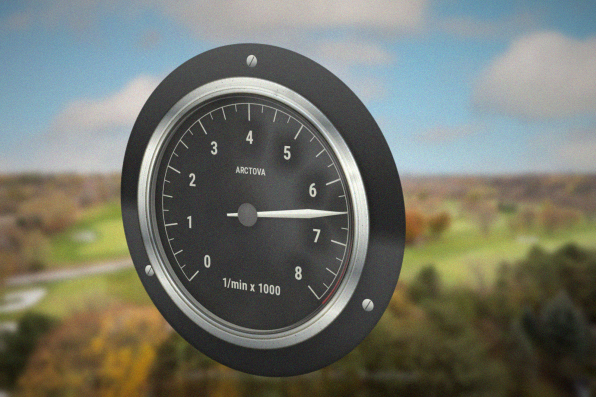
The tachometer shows 6500 rpm
